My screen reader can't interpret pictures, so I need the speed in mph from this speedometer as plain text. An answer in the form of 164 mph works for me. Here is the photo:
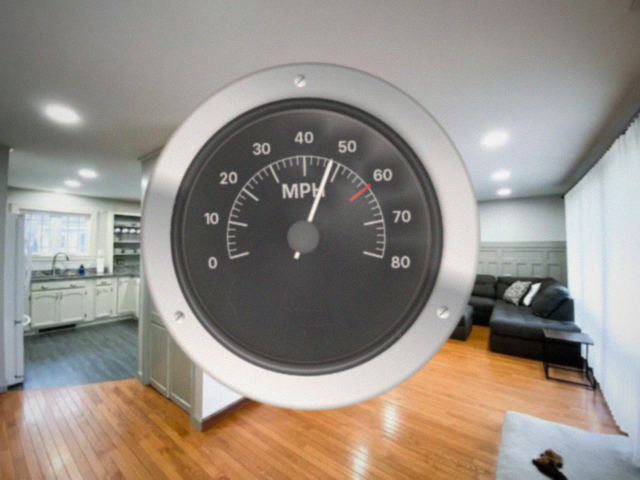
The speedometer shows 48 mph
